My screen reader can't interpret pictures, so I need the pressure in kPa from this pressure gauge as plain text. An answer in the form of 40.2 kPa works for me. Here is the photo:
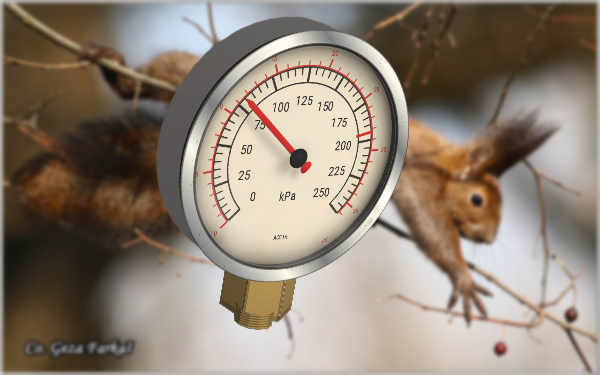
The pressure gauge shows 80 kPa
